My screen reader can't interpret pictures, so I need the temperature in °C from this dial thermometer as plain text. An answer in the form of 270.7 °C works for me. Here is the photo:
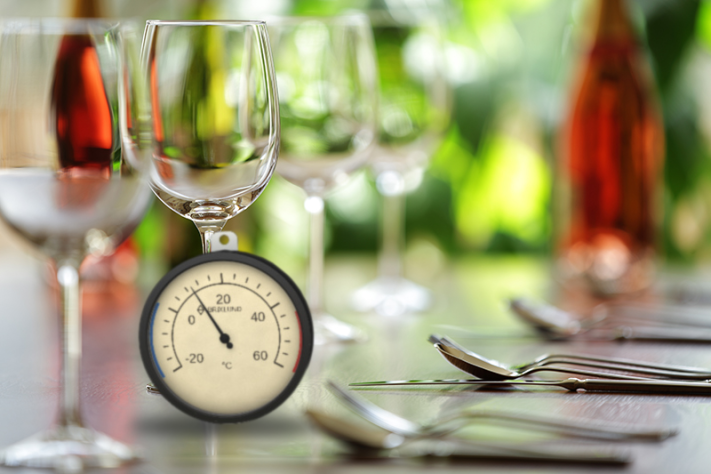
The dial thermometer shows 10 °C
